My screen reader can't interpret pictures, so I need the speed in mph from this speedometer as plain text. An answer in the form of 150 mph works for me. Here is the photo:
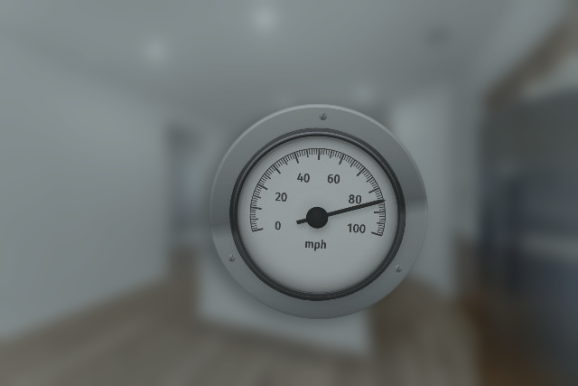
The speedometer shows 85 mph
